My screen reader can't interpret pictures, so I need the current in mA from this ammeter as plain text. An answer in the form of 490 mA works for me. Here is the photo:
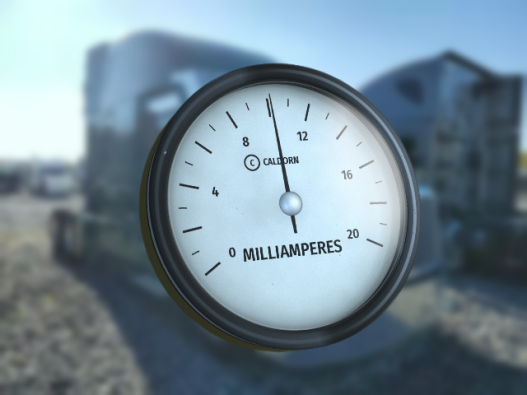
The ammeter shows 10 mA
